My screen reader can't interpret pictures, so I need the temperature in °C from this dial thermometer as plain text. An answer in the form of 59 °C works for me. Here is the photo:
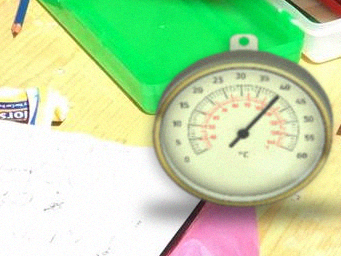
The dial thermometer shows 40 °C
